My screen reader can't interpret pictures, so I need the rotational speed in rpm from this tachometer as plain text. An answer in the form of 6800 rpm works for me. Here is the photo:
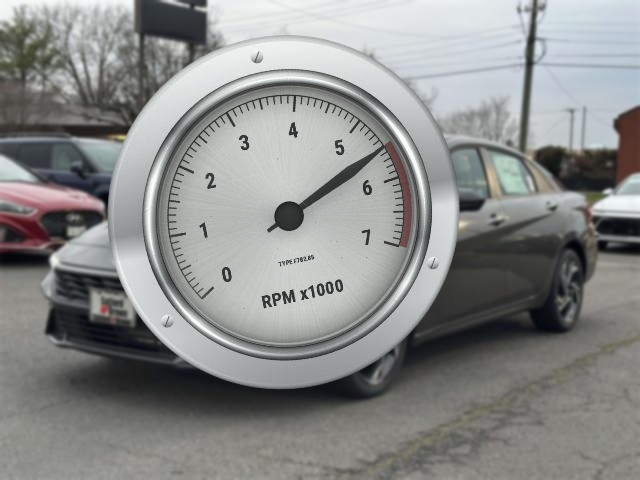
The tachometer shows 5500 rpm
